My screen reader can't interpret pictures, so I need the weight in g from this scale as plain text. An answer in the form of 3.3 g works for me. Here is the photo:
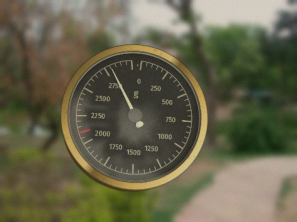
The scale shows 2800 g
